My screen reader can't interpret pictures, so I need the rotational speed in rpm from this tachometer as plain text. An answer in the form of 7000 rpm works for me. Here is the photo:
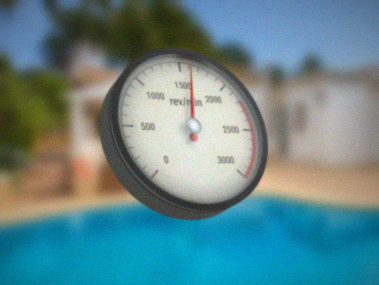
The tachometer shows 1600 rpm
